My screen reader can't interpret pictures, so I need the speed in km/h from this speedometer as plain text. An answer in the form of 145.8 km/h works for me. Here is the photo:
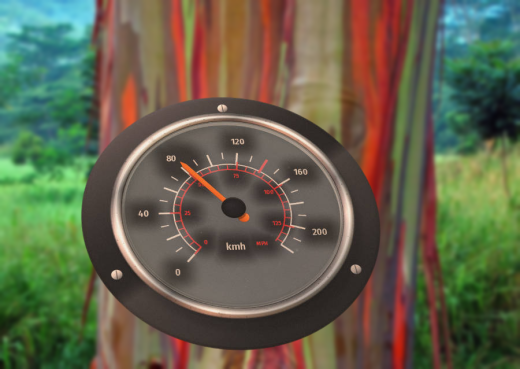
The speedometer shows 80 km/h
